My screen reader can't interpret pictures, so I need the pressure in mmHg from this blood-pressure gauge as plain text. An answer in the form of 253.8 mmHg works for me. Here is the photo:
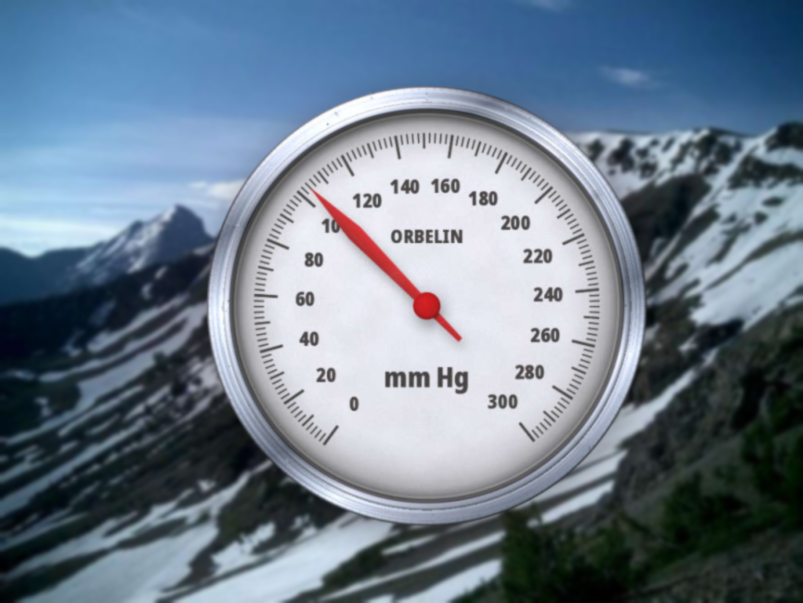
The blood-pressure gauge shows 104 mmHg
